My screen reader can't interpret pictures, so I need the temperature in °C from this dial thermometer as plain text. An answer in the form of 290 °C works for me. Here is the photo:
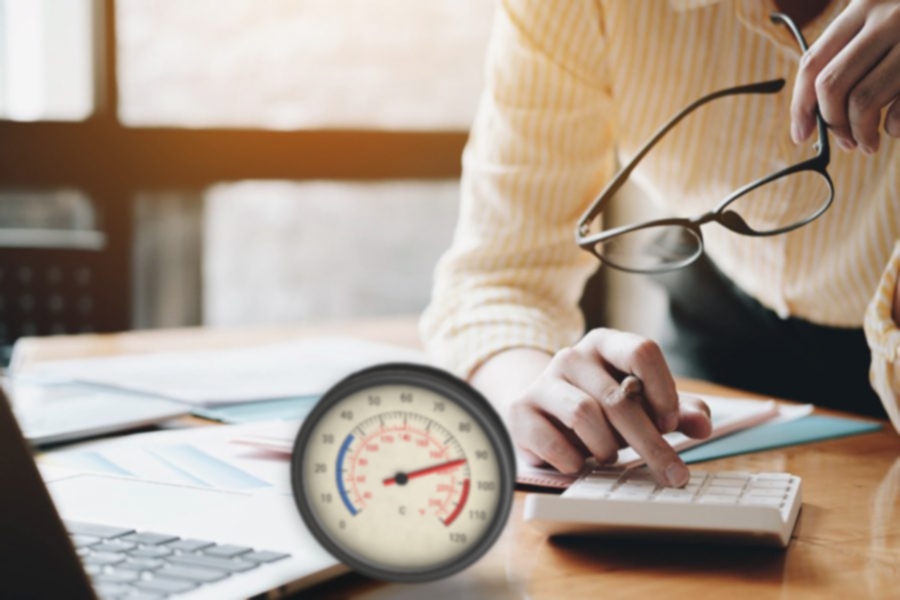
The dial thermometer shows 90 °C
